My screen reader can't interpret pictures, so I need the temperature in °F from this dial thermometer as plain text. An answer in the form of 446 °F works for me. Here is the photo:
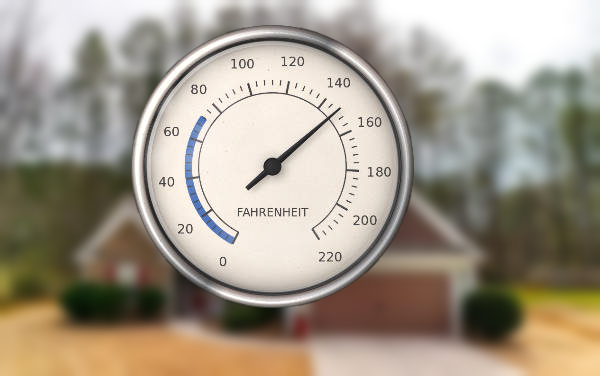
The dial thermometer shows 148 °F
